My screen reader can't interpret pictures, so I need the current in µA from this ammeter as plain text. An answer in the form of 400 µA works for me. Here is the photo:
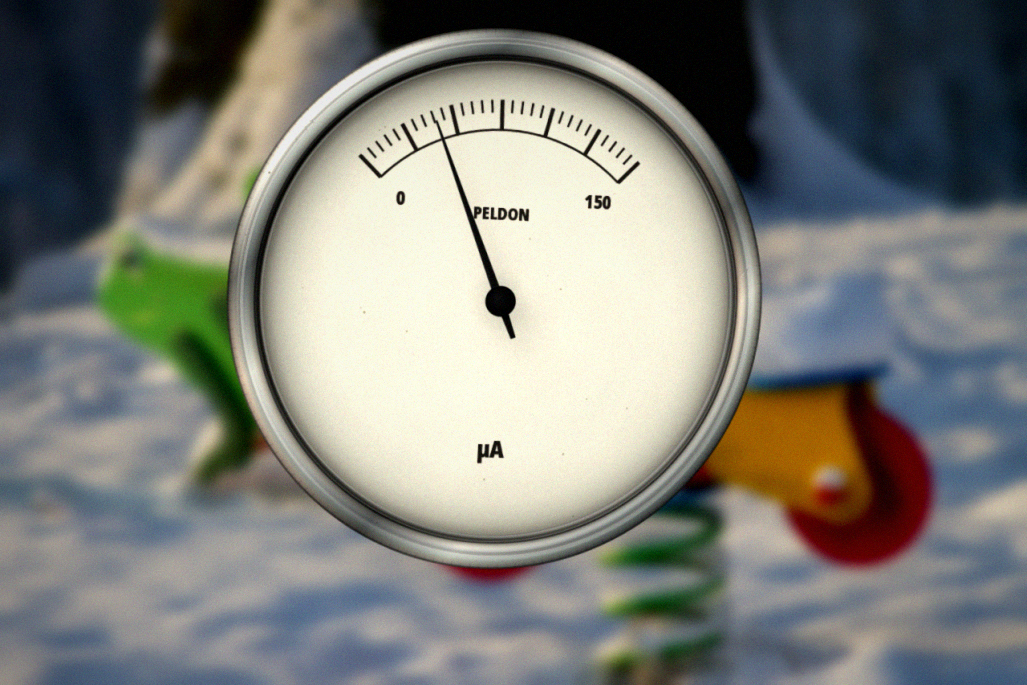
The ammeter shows 40 µA
